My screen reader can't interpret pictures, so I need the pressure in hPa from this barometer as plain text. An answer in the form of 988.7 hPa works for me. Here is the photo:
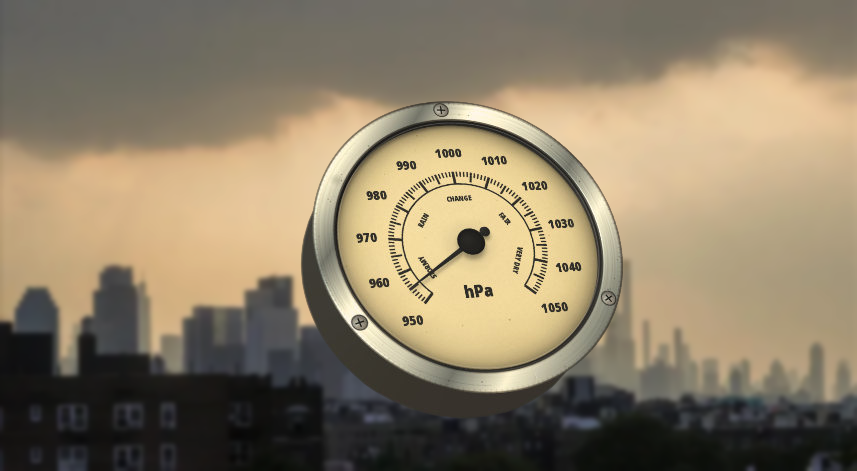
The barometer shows 955 hPa
